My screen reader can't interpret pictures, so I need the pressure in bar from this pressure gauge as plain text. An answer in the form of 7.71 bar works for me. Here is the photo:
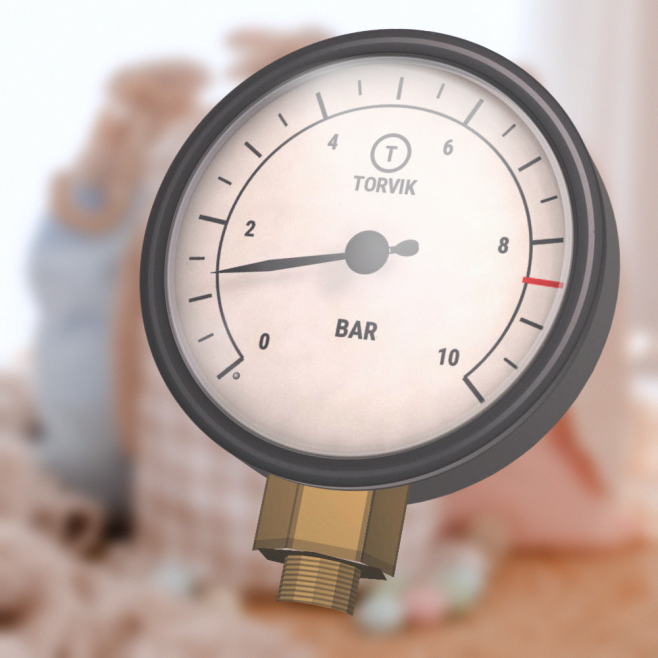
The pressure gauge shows 1.25 bar
